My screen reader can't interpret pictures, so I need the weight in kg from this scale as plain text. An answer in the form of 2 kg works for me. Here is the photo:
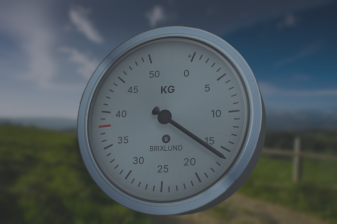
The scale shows 16 kg
